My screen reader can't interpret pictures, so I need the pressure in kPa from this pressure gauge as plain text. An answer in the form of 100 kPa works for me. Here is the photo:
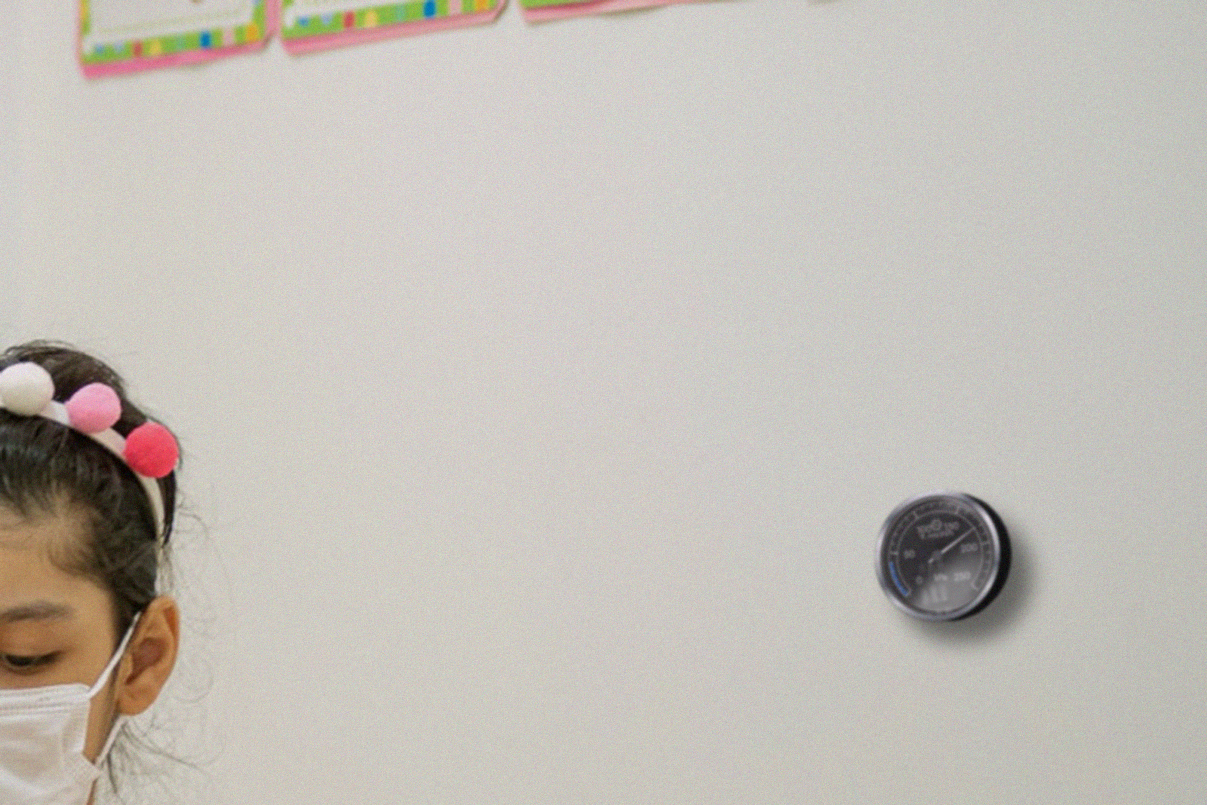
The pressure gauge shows 180 kPa
